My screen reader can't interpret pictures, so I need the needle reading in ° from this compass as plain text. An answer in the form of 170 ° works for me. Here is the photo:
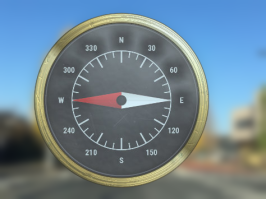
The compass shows 270 °
